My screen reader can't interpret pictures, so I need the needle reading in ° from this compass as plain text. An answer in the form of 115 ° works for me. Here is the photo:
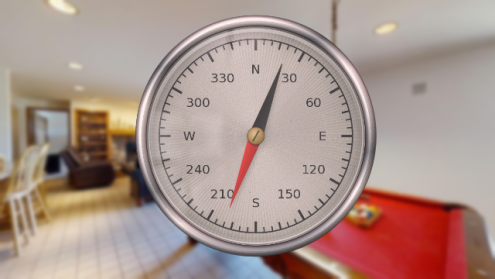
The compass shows 200 °
